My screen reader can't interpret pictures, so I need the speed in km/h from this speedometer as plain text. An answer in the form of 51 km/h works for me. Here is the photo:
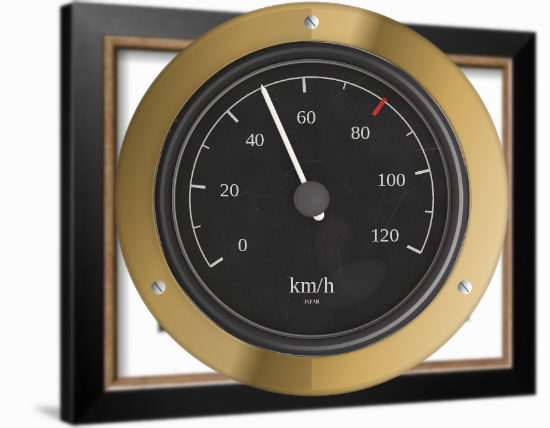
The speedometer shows 50 km/h
